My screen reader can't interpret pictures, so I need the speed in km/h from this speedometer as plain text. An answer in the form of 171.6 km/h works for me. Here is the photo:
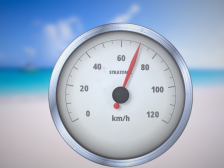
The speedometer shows 70 km/h
